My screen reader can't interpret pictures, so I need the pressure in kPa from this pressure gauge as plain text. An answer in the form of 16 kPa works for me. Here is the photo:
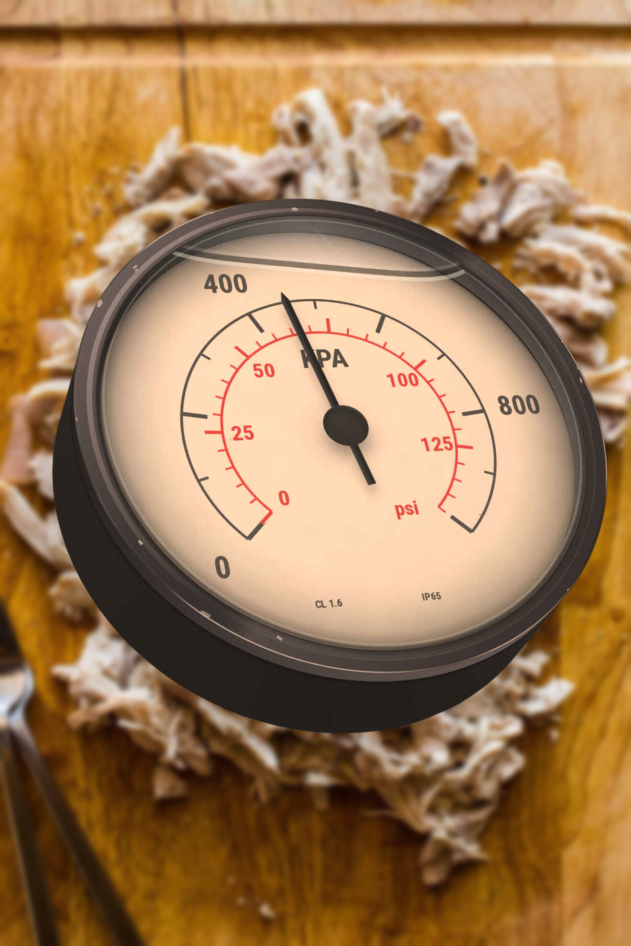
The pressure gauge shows 450 kPa
